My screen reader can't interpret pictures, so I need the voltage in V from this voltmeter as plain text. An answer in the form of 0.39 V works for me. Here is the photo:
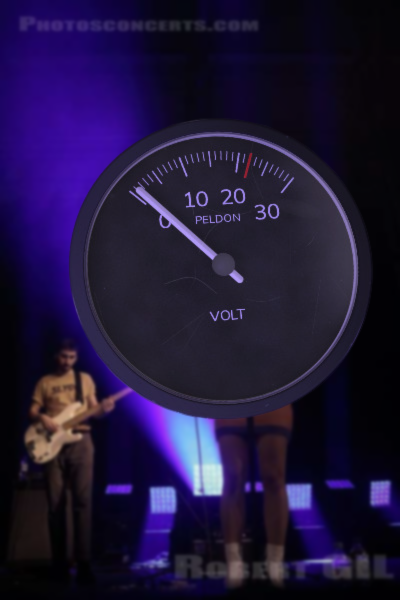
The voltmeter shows 1 V
